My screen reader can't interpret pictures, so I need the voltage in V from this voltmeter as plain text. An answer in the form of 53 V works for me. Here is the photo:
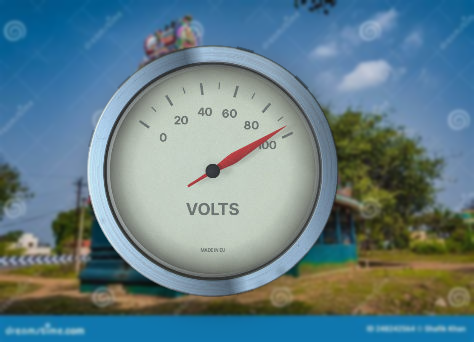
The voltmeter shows 95 V
